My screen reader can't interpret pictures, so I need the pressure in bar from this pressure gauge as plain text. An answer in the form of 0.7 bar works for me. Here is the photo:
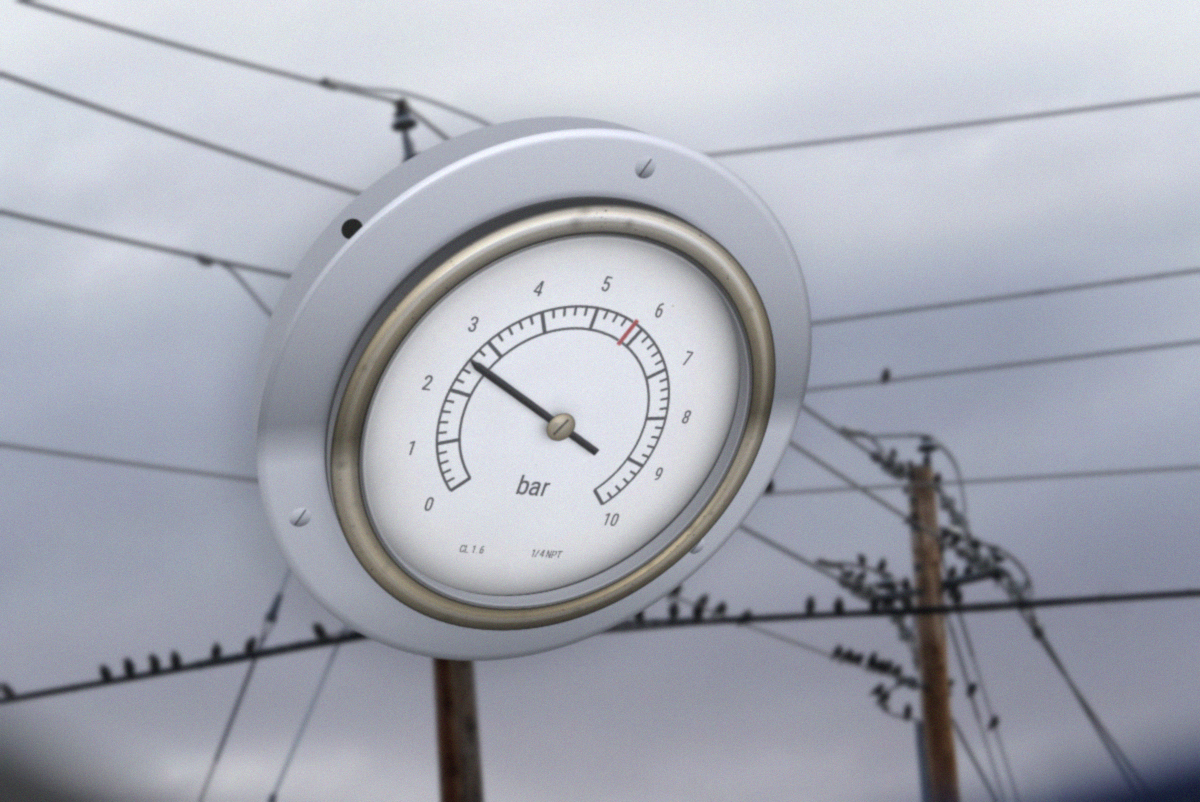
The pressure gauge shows 2.6 bar
